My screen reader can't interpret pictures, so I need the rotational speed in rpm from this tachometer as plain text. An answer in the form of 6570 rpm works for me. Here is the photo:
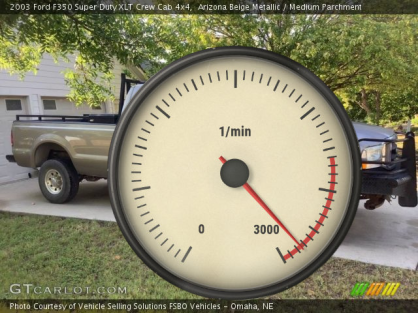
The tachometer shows 2875 rpm
